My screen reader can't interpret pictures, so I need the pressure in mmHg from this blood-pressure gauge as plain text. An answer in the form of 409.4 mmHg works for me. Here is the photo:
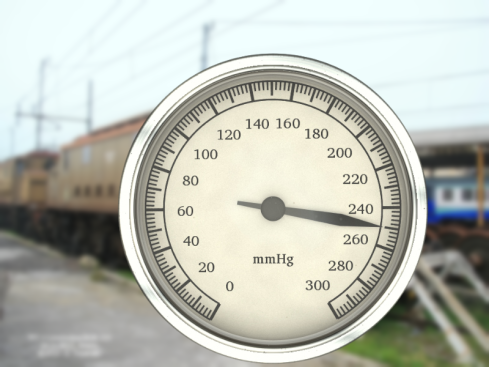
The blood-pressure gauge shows 250 mmHg
